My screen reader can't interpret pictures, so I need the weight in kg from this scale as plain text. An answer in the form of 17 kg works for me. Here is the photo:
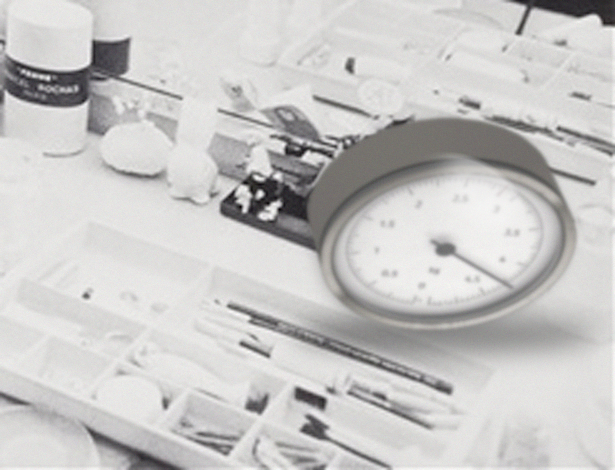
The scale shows 4.25 kg
